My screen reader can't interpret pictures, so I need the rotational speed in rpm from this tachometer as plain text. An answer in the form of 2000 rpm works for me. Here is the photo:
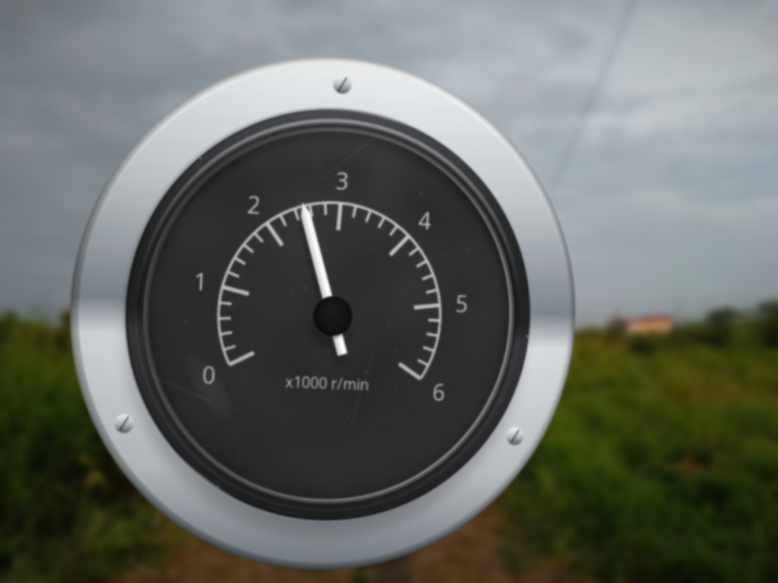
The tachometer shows 2500 rpm
